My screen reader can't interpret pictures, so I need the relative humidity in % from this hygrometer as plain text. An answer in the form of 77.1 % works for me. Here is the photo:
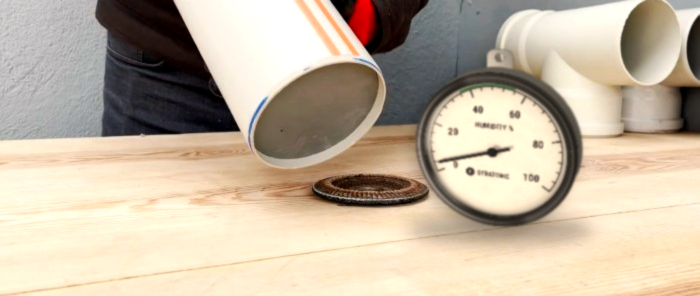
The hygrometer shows 4 %
